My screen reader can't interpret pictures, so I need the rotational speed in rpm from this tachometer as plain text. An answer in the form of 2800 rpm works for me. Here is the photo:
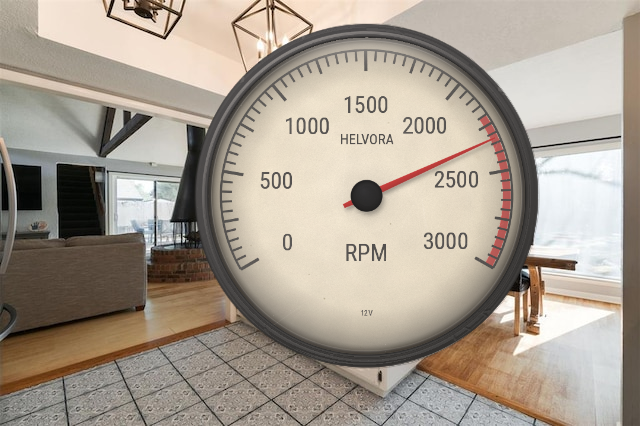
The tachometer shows 2325 rpm
